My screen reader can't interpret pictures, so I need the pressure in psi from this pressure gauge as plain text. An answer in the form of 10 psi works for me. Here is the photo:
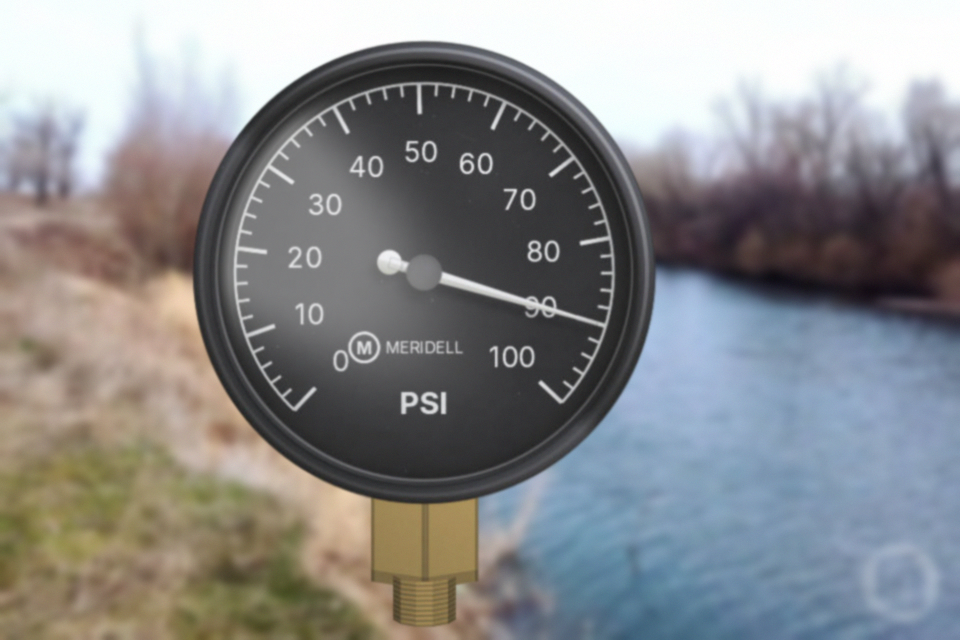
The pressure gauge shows 90 psi
